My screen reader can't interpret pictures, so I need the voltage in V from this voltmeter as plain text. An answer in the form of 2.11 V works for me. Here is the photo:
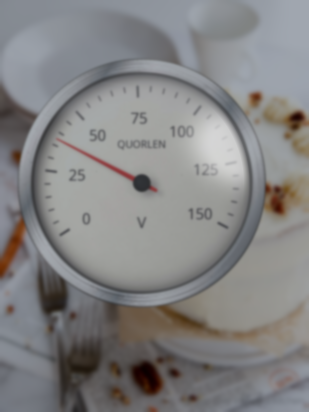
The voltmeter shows 37.5 V
